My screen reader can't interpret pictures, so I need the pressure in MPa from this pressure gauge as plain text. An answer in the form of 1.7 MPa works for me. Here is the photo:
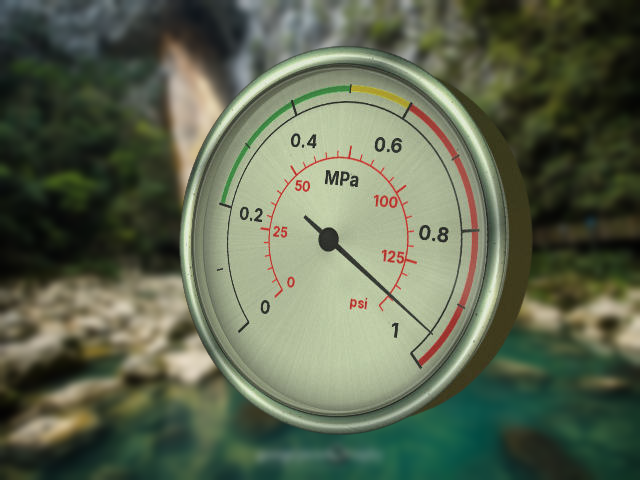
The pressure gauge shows 0.95 MPa
